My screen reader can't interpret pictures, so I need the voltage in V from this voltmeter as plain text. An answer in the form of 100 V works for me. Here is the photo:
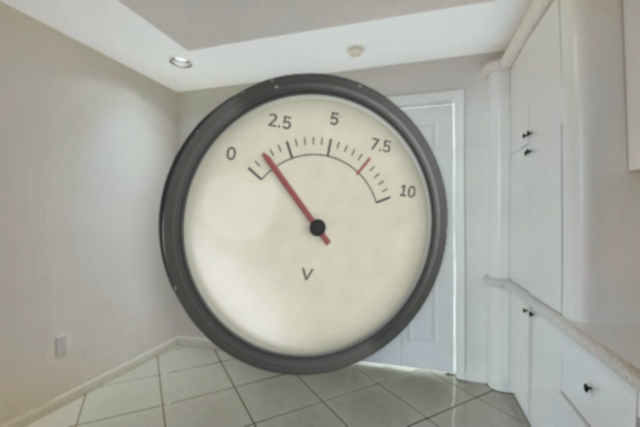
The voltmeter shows 1 V
